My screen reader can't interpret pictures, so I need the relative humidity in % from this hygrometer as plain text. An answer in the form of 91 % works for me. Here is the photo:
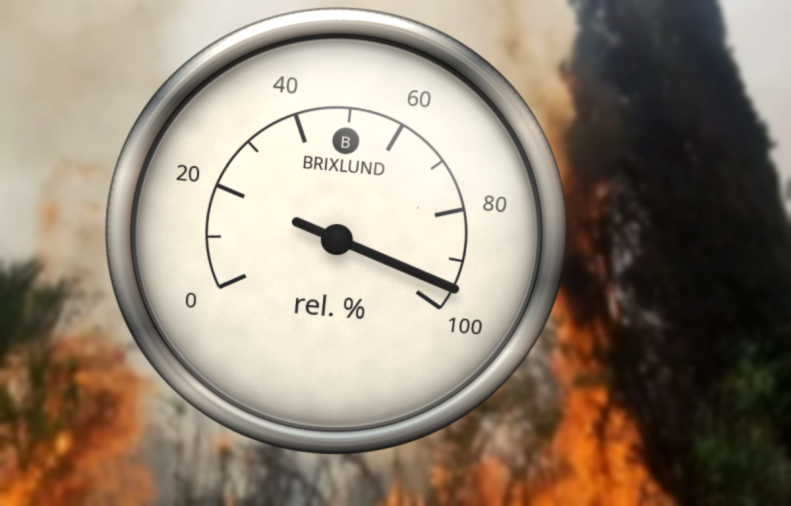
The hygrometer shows 95 %
